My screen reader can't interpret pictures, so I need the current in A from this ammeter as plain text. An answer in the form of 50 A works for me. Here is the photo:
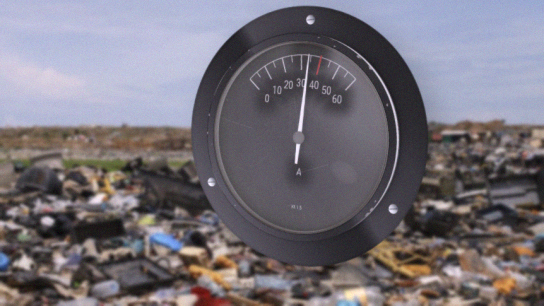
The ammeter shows 35 A
